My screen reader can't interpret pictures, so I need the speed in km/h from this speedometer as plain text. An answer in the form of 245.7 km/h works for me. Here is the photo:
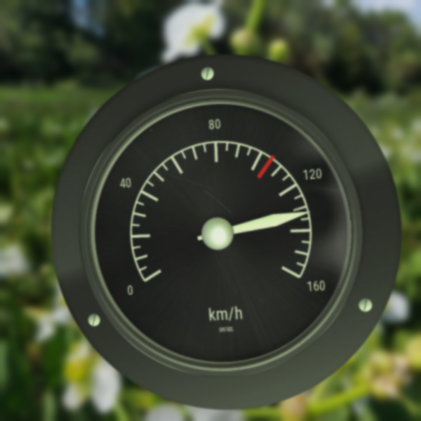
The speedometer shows 132.5 km/h
